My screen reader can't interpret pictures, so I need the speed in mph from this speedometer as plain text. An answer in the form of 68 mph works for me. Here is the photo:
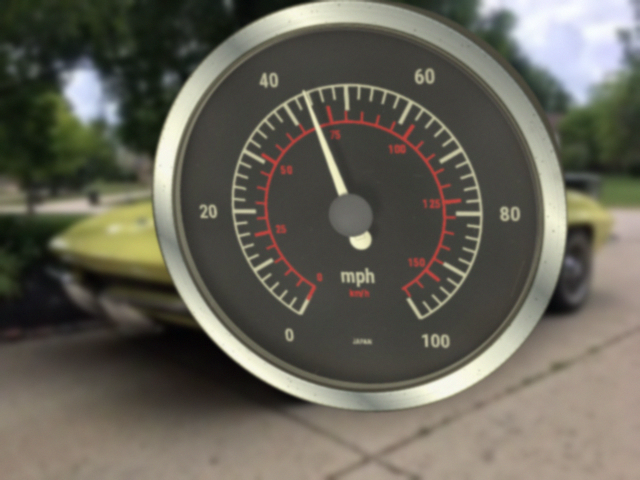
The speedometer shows 44 mph
